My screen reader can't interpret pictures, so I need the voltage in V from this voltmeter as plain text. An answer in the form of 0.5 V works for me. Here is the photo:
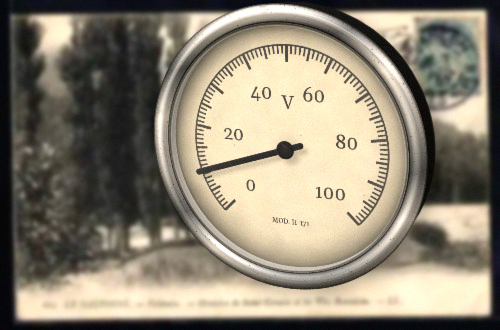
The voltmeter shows 10 V
